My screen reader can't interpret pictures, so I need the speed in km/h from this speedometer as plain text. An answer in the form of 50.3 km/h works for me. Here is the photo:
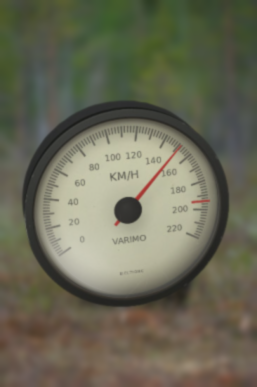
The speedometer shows 150 km/h
